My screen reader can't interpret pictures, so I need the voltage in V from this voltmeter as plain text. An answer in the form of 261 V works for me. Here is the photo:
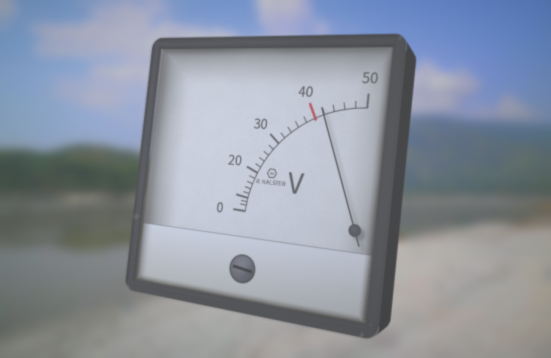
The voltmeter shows 42 V
